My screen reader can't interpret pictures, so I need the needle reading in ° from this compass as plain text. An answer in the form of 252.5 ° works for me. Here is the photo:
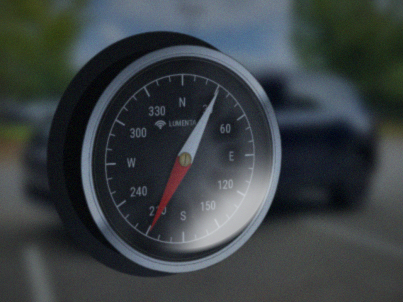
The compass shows 210 °
